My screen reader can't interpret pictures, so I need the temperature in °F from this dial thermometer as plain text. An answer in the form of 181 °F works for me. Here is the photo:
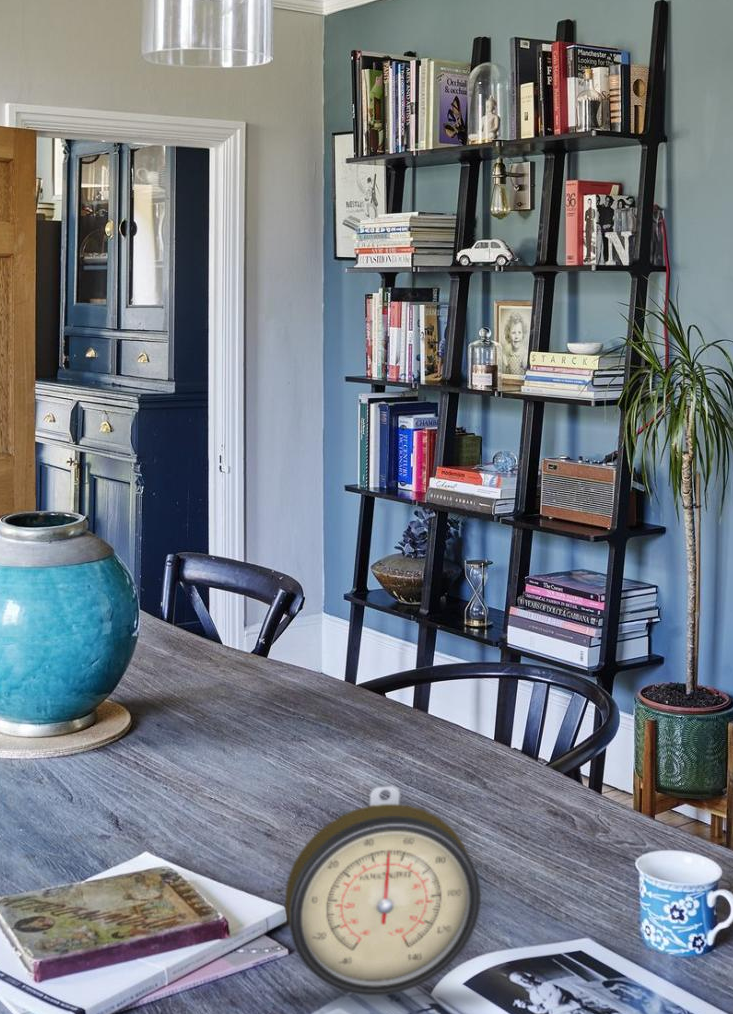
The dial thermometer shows 50 °F
